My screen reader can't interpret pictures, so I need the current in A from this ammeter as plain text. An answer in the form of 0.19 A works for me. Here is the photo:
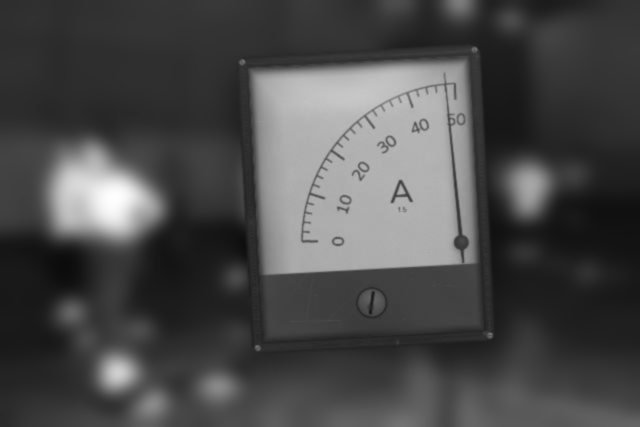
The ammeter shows 48 A
